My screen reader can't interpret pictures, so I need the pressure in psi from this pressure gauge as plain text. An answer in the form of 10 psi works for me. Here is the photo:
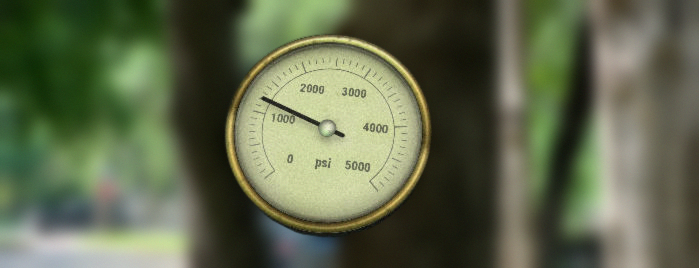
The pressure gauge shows 1200 psi
